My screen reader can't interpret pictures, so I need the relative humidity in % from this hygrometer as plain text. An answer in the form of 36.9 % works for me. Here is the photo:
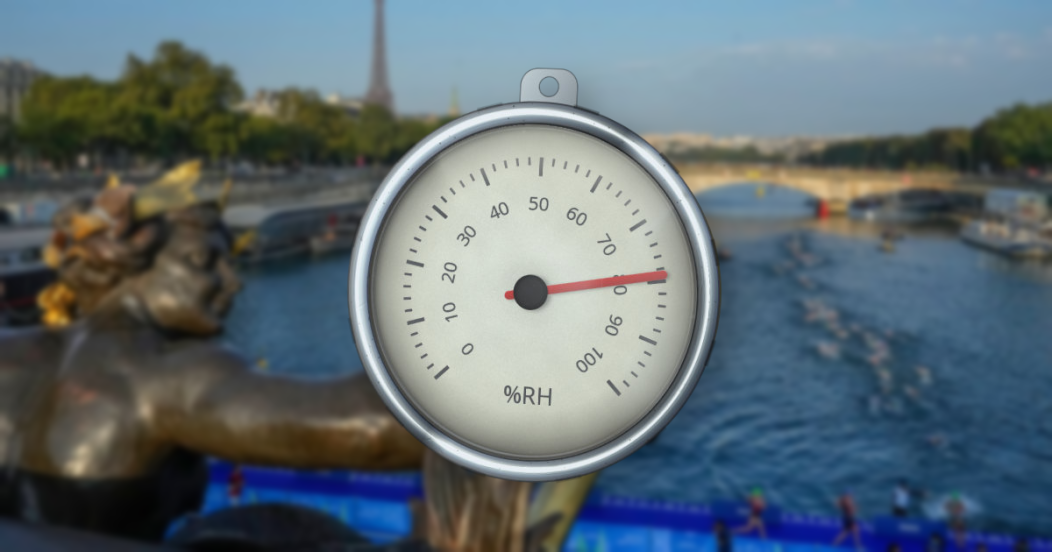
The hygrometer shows 79 %
